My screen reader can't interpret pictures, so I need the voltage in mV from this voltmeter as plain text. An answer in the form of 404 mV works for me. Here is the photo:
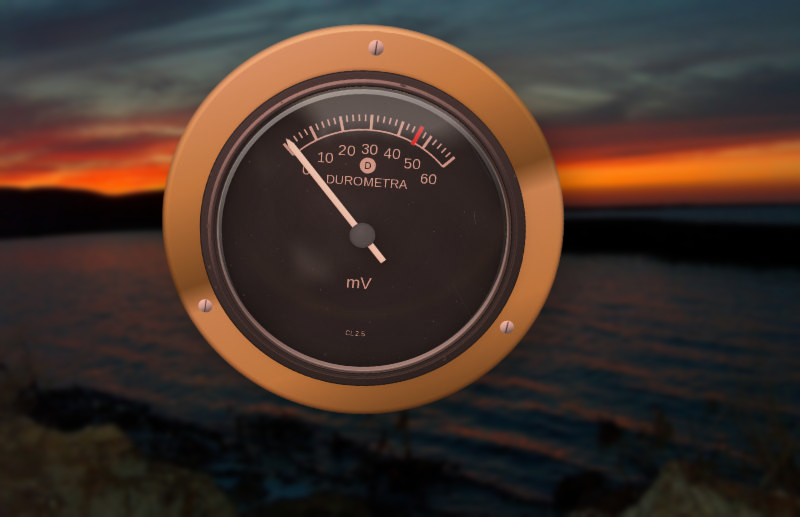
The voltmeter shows 2 mV
